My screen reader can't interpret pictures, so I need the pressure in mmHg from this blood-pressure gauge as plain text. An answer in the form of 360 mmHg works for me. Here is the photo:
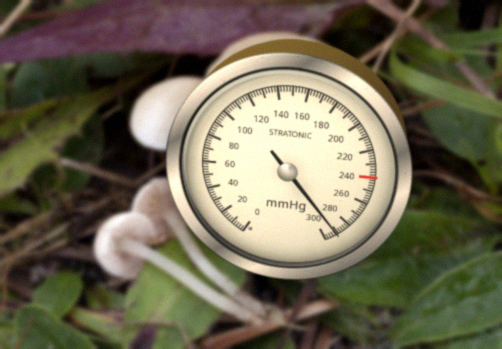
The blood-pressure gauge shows 290 mmHg
